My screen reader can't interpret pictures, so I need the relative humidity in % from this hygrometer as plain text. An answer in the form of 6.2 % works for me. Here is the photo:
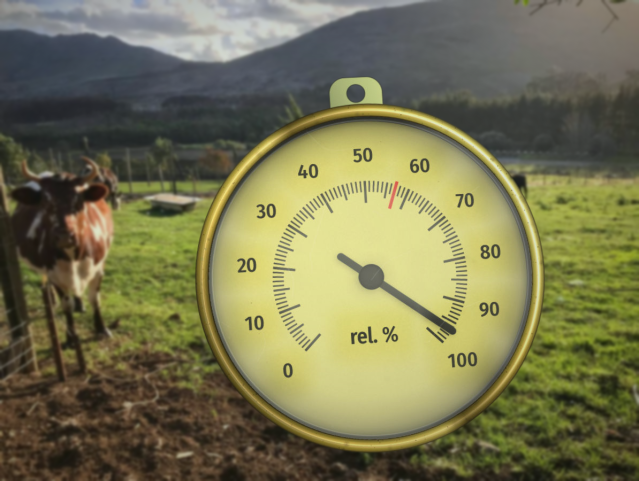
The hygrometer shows 97 %
